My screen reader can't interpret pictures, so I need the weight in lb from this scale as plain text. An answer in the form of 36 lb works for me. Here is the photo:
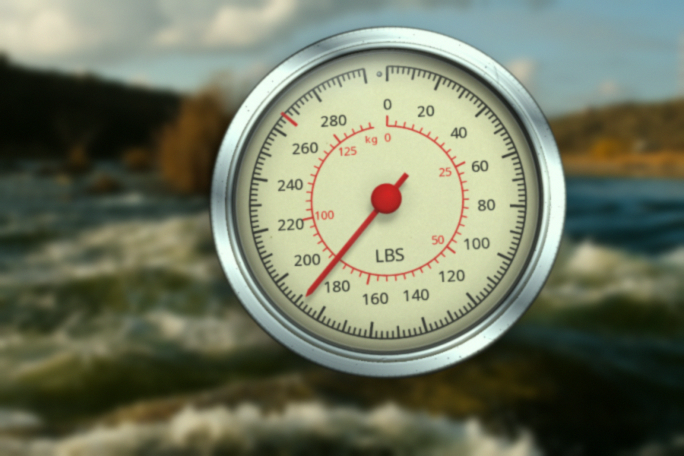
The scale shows 188 lb
